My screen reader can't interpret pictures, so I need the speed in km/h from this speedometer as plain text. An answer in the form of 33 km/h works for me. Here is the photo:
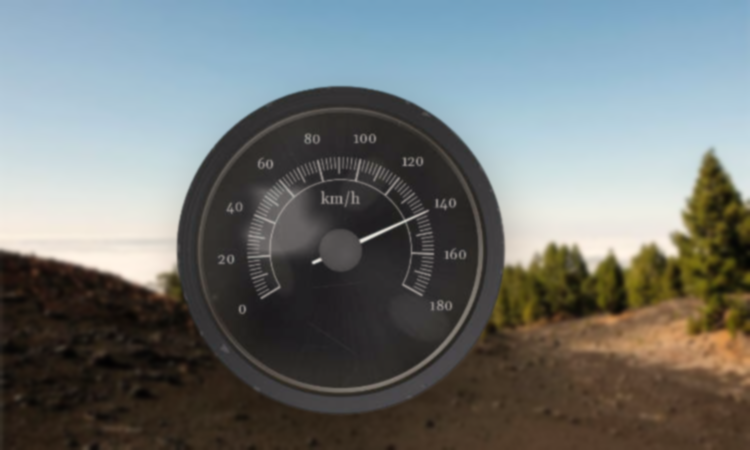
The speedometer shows 140 km/h
